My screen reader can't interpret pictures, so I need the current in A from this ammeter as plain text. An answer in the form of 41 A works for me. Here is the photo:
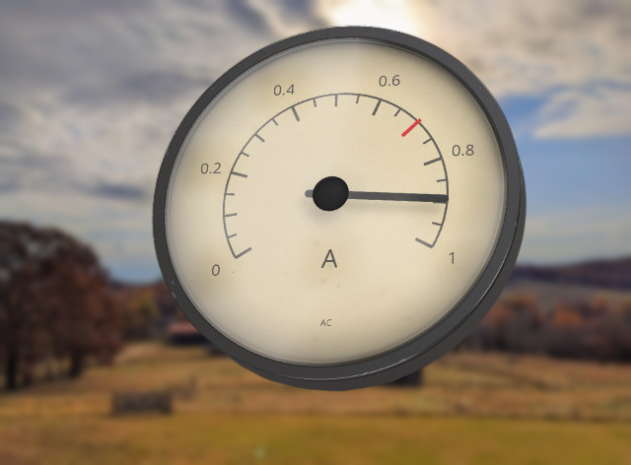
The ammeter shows 0.9 A
